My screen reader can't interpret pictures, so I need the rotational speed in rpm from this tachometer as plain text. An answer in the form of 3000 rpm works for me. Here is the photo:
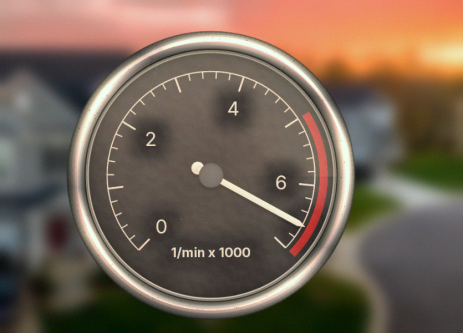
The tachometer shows 6600 rpm
